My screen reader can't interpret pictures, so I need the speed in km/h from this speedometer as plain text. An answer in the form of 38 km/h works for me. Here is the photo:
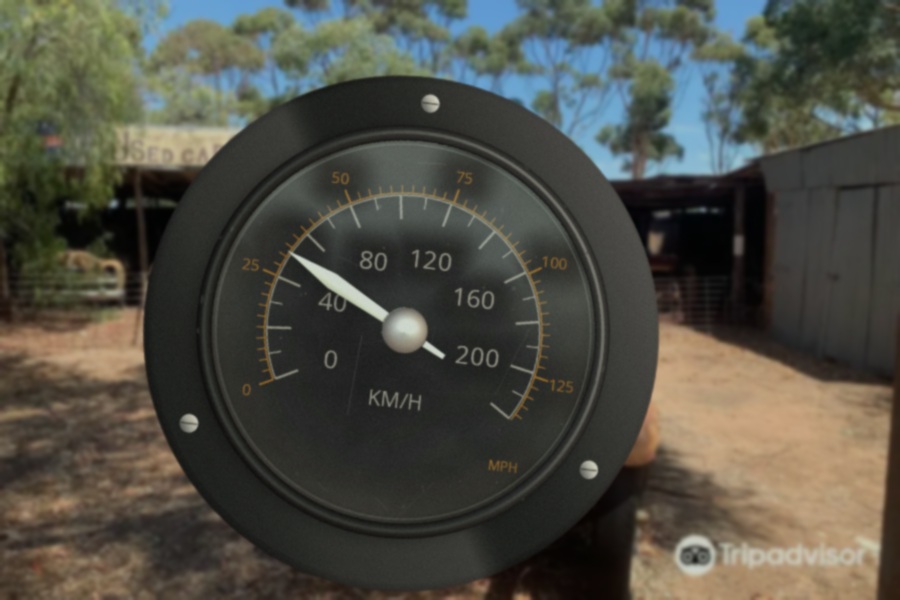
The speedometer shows 50 km/h
